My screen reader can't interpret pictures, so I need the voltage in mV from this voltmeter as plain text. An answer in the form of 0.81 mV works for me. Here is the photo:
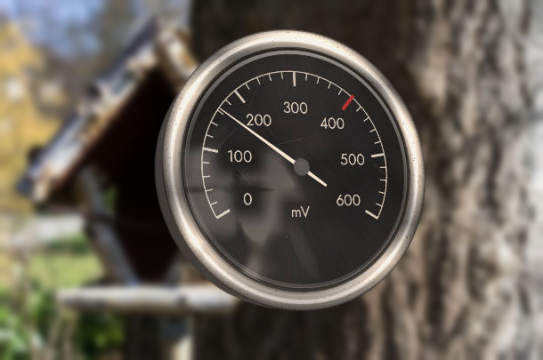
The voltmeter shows 160 mV
